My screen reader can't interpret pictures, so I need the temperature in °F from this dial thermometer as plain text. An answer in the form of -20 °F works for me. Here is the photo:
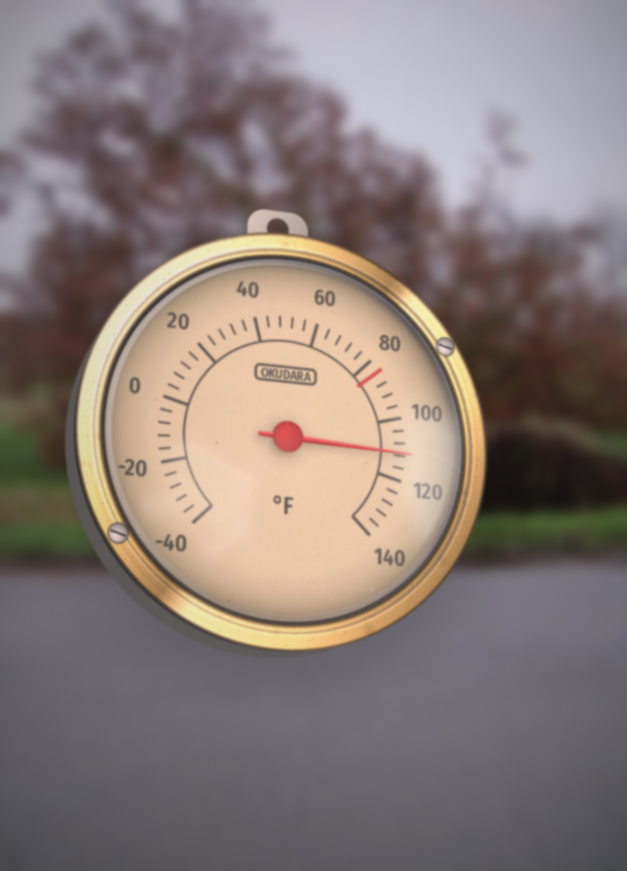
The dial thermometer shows 112 °F
